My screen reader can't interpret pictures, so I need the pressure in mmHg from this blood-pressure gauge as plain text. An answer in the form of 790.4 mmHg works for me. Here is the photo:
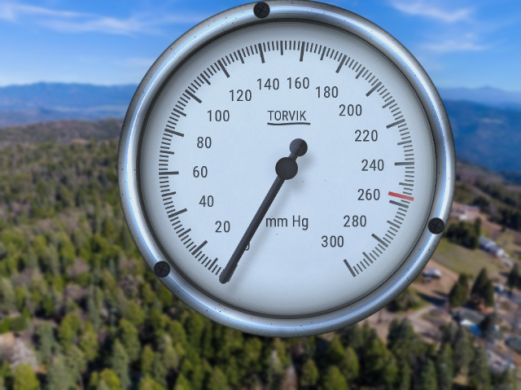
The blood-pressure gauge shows 2 mmHg
